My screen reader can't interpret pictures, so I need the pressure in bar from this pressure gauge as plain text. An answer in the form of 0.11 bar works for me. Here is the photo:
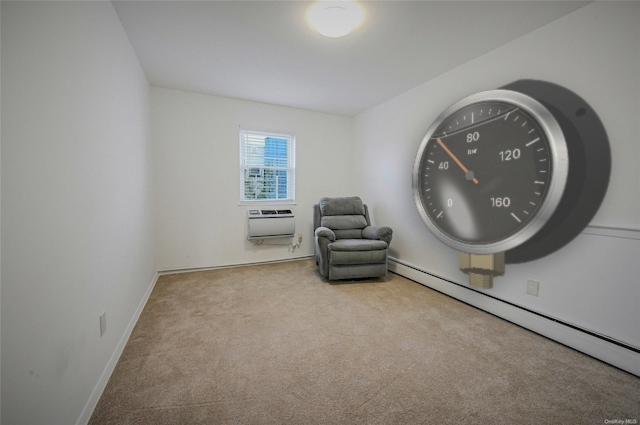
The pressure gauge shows 55 bar
